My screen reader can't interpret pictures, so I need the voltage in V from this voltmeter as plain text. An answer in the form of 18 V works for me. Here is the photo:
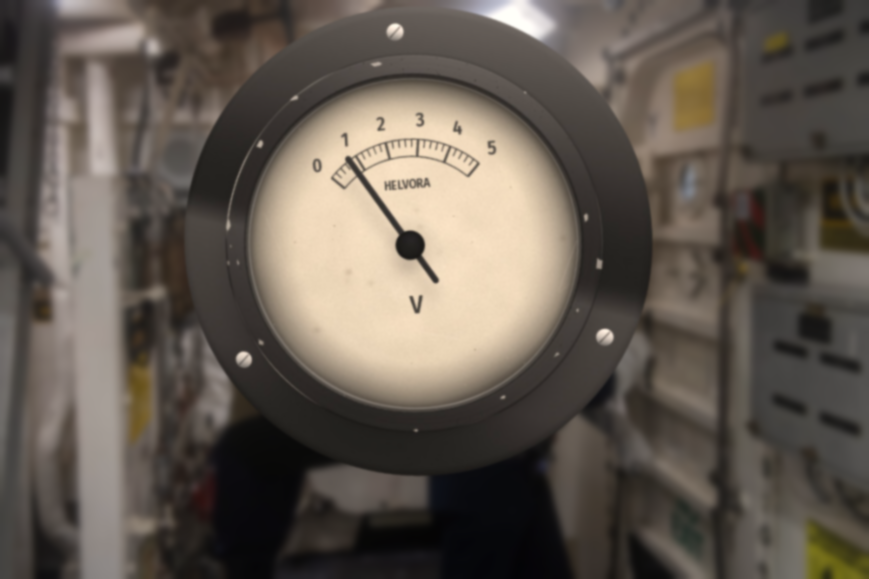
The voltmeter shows 0.8 V
